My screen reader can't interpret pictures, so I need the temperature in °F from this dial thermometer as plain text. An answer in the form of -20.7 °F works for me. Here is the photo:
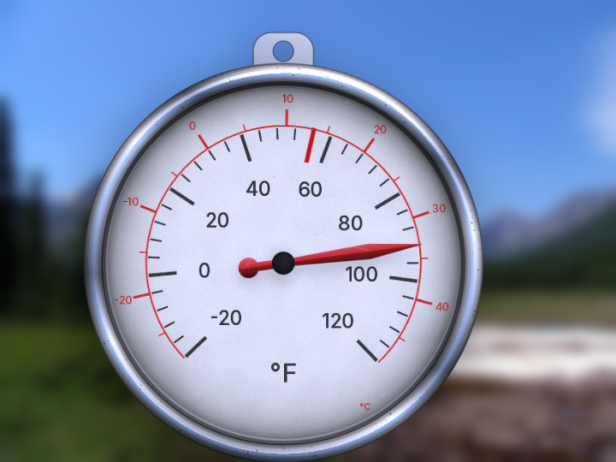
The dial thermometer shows 92 °F
